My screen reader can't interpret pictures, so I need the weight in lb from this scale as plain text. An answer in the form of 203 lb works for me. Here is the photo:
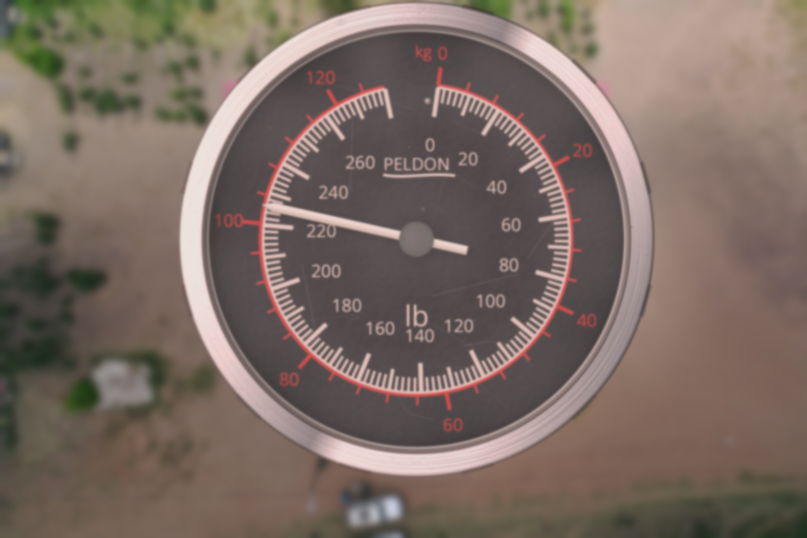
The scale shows 226 lb
